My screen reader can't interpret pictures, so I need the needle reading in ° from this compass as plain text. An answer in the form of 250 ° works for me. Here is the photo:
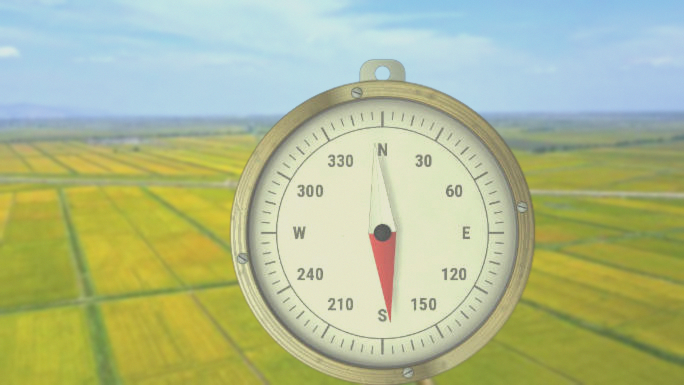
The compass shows 175 °
